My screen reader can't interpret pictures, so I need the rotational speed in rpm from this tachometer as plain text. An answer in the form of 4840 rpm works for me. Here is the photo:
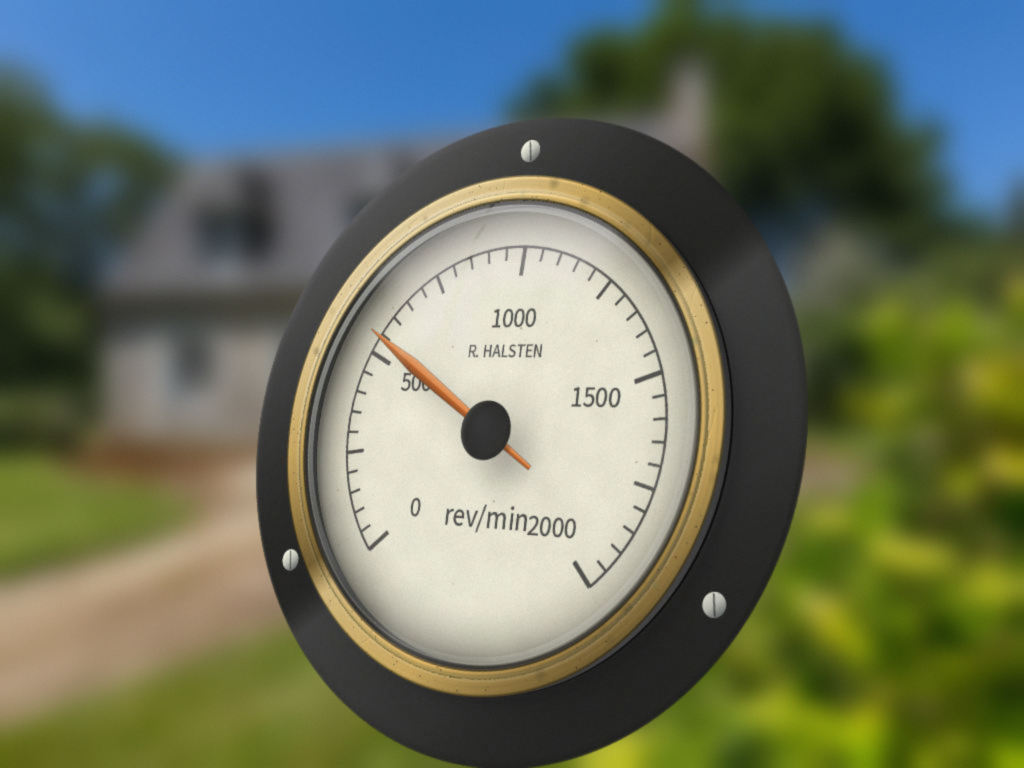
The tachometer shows 550 rpm
